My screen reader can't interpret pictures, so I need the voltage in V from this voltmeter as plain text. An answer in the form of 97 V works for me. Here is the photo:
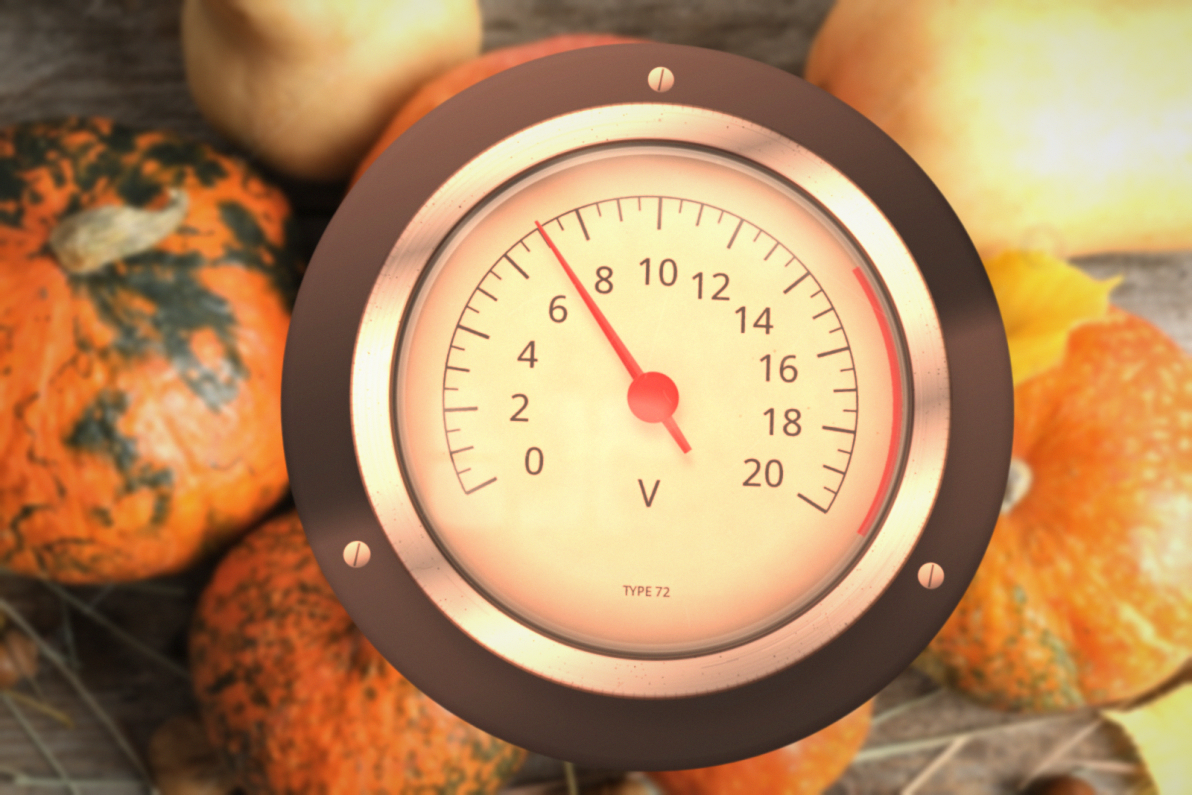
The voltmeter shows 7 V
